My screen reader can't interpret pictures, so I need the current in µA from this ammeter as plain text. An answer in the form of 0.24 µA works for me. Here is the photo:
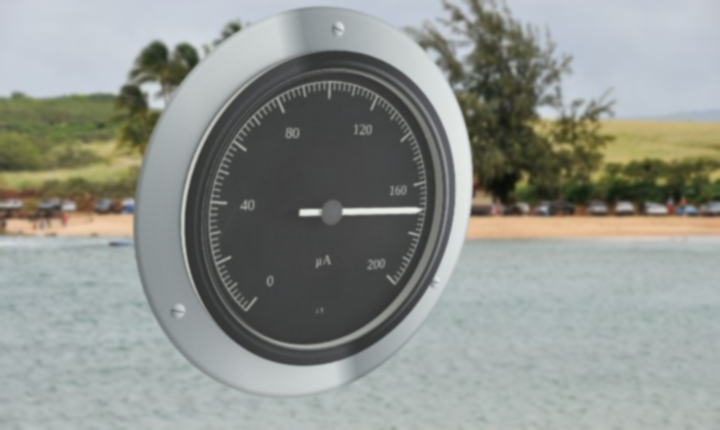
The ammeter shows 170 µA
